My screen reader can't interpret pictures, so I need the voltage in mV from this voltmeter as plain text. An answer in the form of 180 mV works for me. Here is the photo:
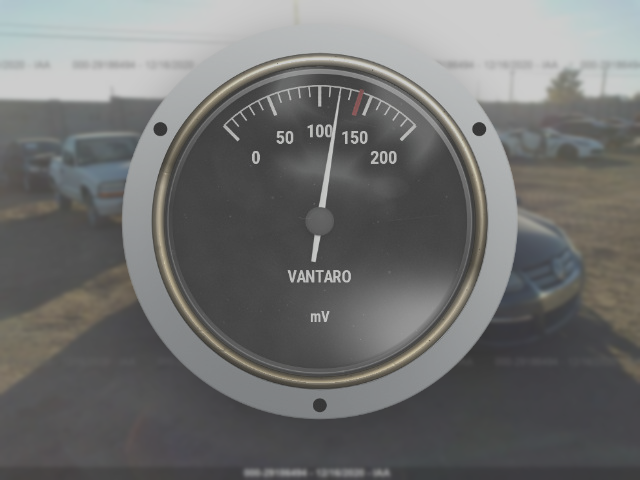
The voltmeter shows 120 mV
